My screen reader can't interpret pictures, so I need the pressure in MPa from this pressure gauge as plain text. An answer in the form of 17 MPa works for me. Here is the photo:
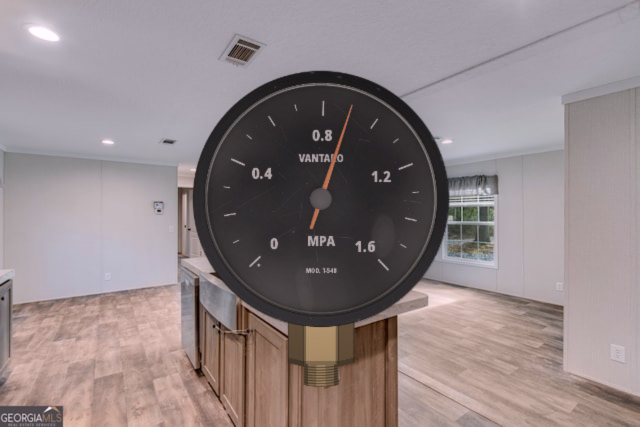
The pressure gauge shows 0.9 MPa
